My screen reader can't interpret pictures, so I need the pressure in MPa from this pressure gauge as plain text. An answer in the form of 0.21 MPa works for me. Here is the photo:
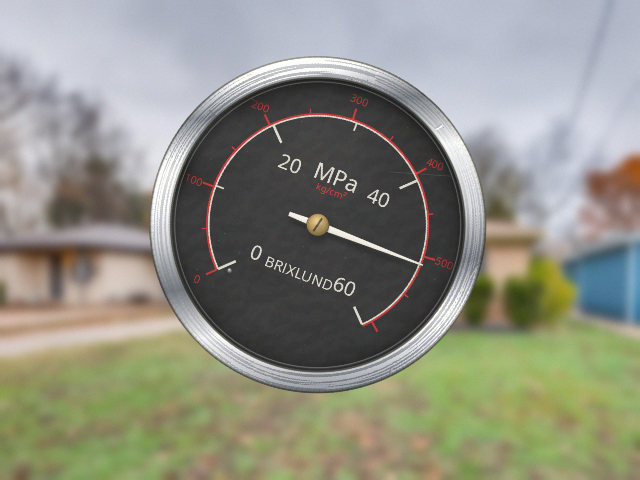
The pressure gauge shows 50 MPa
